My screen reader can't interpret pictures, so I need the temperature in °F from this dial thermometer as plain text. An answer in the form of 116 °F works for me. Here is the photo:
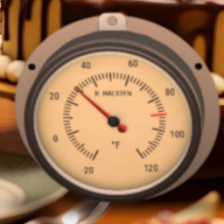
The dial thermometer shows 30 °F
